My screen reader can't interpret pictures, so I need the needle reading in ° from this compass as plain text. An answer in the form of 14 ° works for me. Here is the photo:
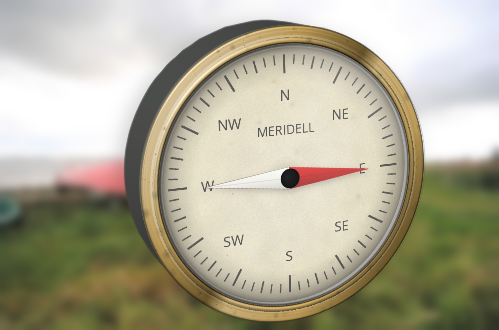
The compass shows 90 °
